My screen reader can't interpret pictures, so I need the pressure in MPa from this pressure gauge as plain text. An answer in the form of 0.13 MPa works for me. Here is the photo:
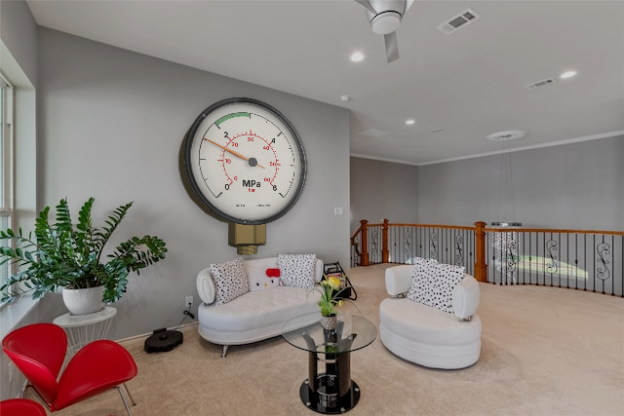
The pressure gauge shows 1.5 MPa
